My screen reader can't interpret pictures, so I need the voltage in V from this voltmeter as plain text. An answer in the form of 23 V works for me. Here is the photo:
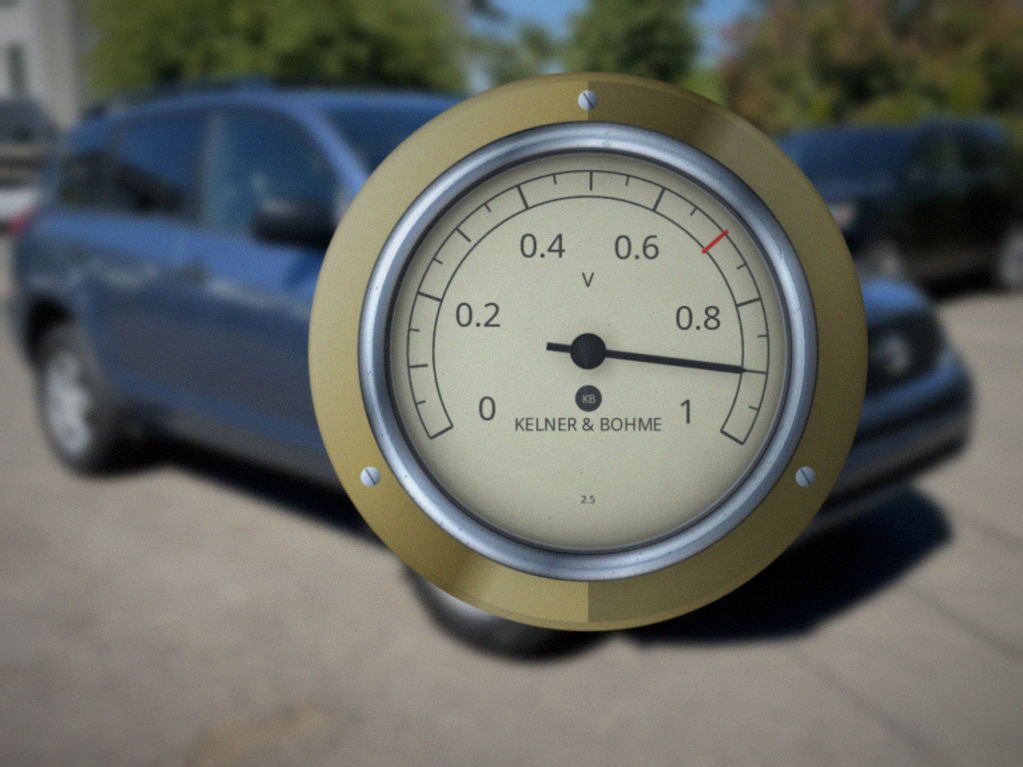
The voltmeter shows 0.9 V
